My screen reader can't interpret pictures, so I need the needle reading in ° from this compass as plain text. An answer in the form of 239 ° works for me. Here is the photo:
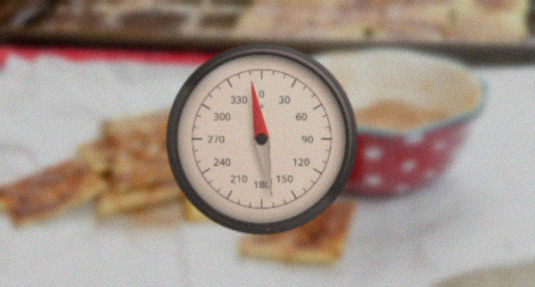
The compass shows 350 °
